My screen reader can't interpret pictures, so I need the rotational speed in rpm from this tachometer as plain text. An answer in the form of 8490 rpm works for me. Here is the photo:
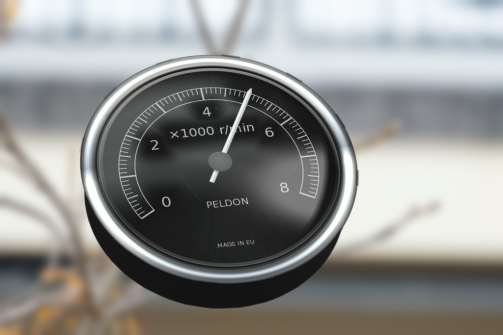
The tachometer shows 5000 rpm
